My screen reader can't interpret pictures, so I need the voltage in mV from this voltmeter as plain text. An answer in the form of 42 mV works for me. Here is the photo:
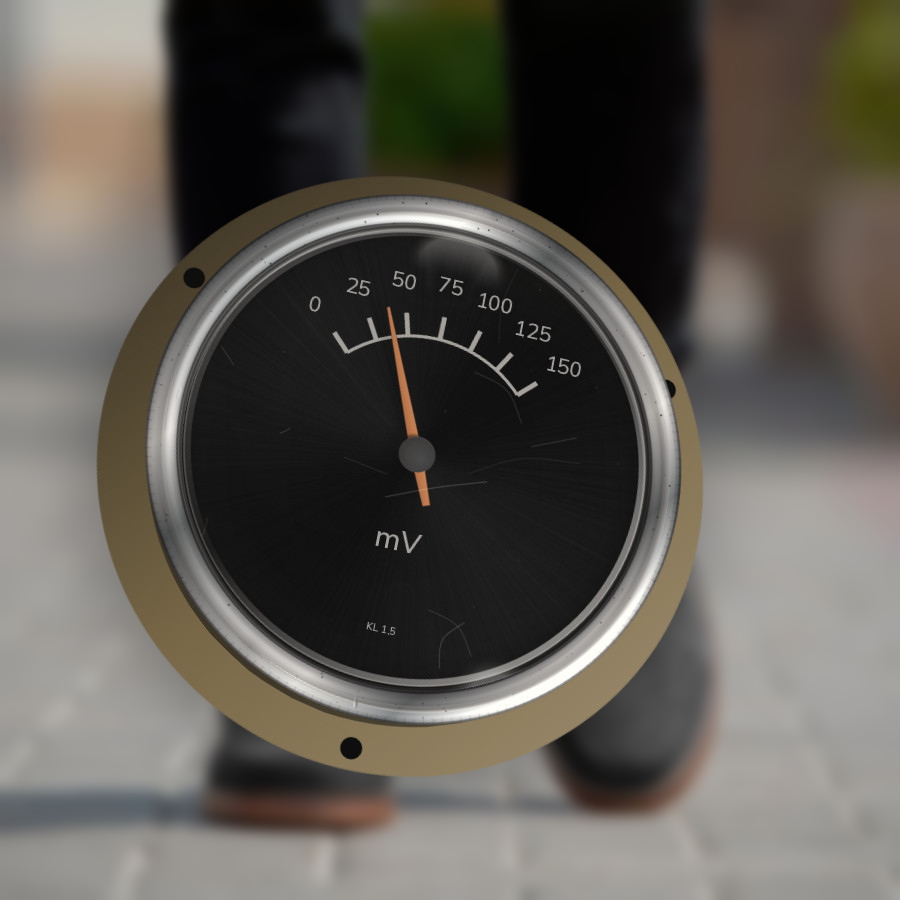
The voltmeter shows 37.5 mV
